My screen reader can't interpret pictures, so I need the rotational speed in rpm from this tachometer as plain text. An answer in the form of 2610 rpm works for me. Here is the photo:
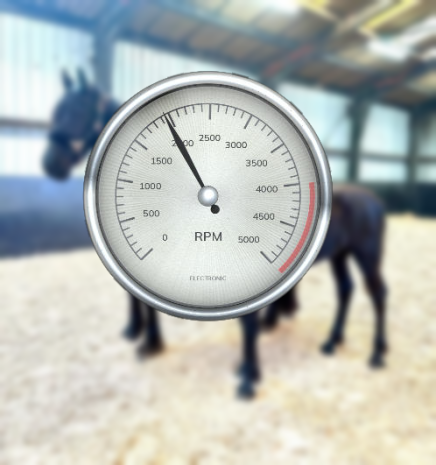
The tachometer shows 1950 rpm
